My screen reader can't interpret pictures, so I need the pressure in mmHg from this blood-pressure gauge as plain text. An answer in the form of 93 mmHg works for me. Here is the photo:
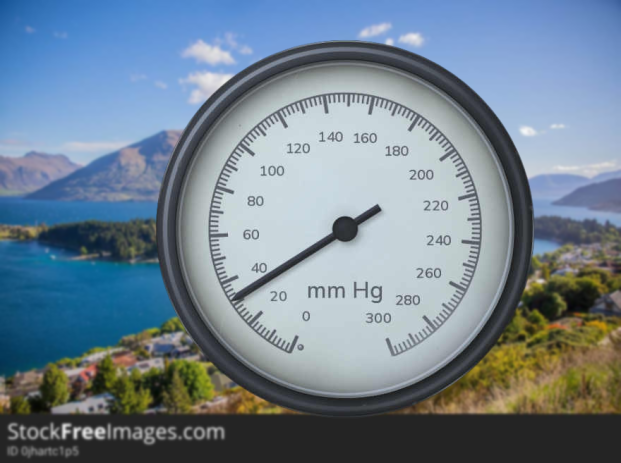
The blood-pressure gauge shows 32 mmHg
